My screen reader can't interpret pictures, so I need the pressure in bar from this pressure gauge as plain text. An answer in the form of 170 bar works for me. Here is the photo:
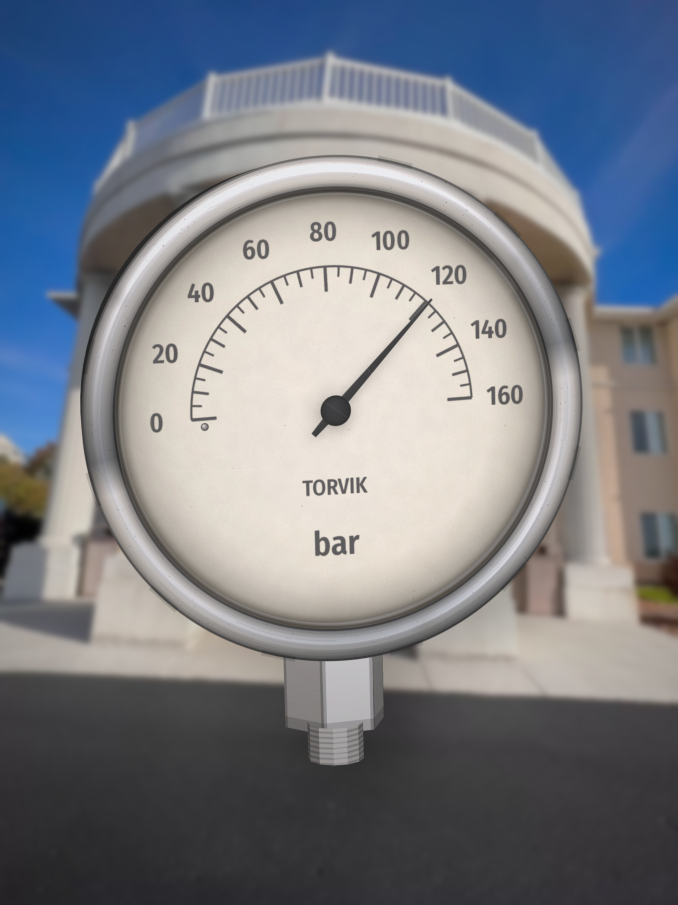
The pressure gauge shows 120 bar
